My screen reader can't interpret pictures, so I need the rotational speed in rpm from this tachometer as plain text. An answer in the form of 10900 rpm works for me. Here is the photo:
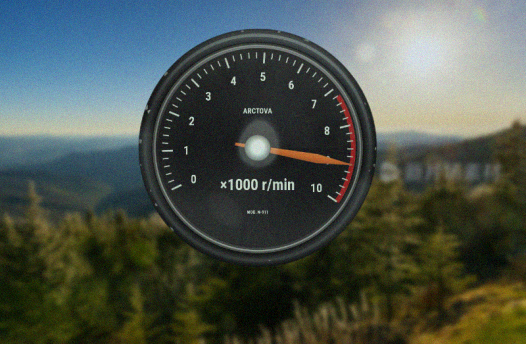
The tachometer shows 9000 rpm
